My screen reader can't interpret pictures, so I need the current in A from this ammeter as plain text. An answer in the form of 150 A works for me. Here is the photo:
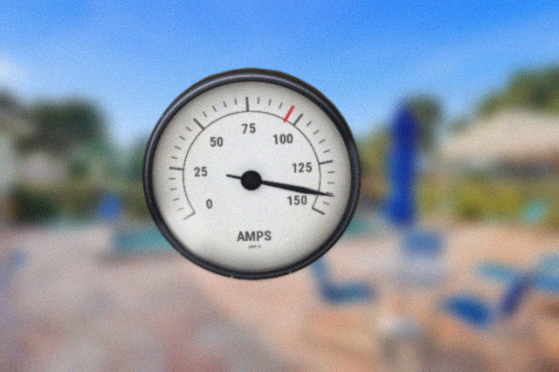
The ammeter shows 140 A
